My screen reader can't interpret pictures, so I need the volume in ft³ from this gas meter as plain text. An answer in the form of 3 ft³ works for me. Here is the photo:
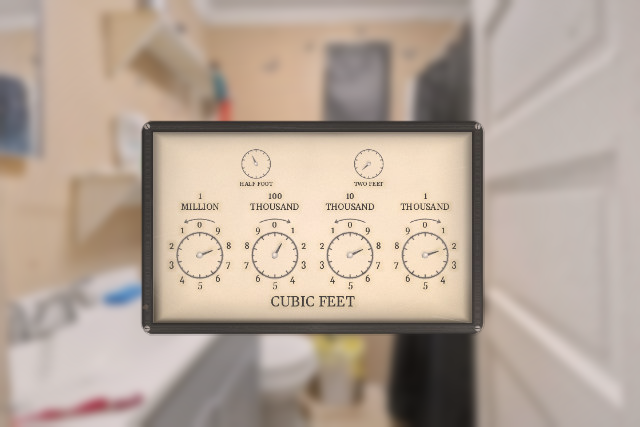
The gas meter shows 808200 ft³
